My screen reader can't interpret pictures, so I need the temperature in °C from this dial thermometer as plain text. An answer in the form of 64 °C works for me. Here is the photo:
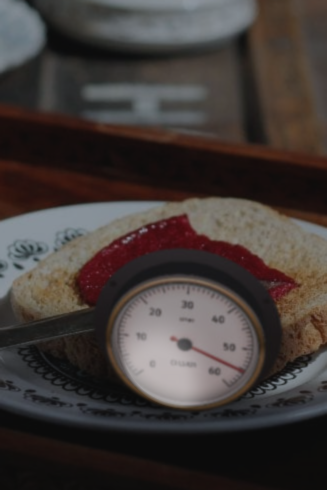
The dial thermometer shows 55 °C
